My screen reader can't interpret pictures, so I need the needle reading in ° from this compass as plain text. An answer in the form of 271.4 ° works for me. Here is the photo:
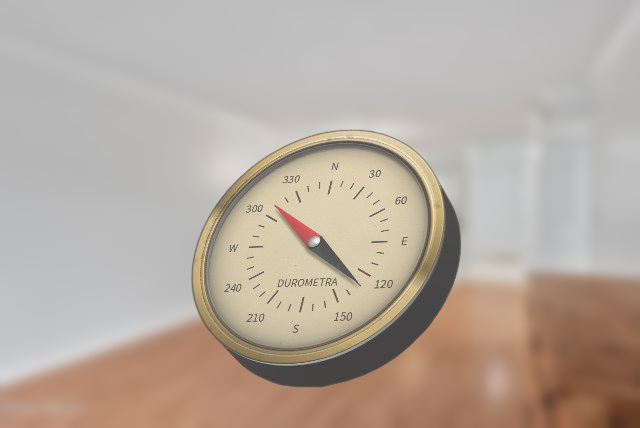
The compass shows 310 °
